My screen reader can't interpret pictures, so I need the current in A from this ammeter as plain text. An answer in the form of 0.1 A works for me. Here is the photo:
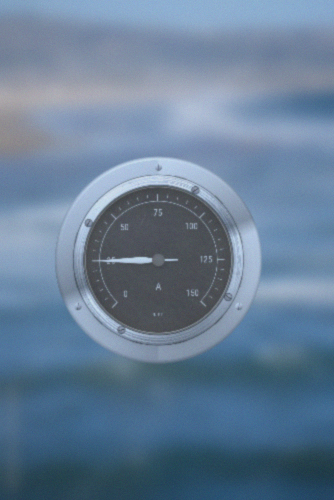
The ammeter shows 25 A
